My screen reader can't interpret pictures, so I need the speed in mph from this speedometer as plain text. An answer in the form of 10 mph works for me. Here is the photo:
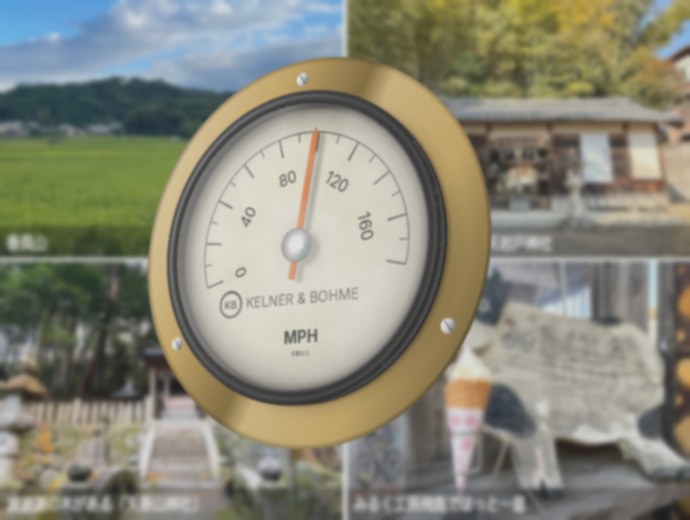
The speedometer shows 100 mph
